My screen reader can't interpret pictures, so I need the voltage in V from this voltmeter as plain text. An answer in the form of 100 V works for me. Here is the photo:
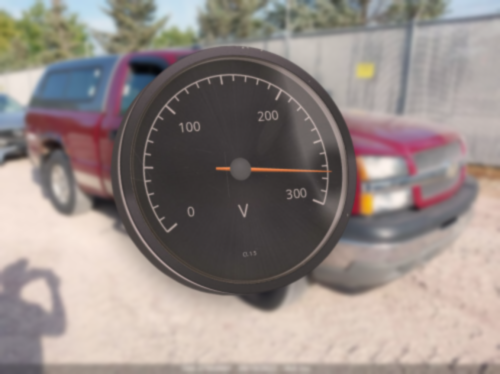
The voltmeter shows 275 V
